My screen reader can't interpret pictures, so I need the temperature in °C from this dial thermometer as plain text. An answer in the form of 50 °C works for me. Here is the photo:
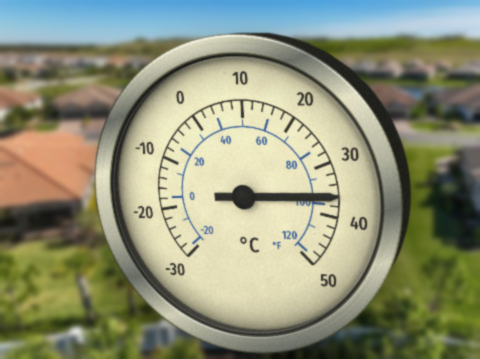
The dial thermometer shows 36 °C
